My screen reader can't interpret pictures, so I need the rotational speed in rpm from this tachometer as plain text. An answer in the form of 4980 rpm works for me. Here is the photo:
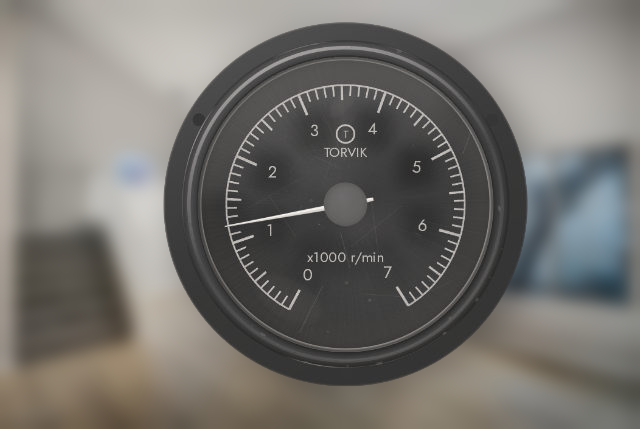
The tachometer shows 1200 rpm
